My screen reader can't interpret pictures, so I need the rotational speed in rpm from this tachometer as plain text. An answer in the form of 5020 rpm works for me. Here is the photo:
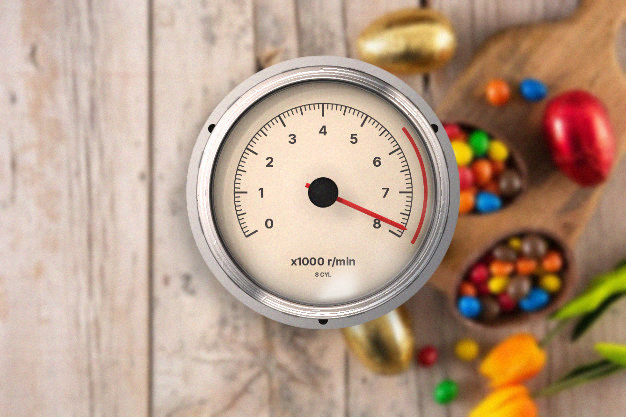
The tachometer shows 7800 rpm
